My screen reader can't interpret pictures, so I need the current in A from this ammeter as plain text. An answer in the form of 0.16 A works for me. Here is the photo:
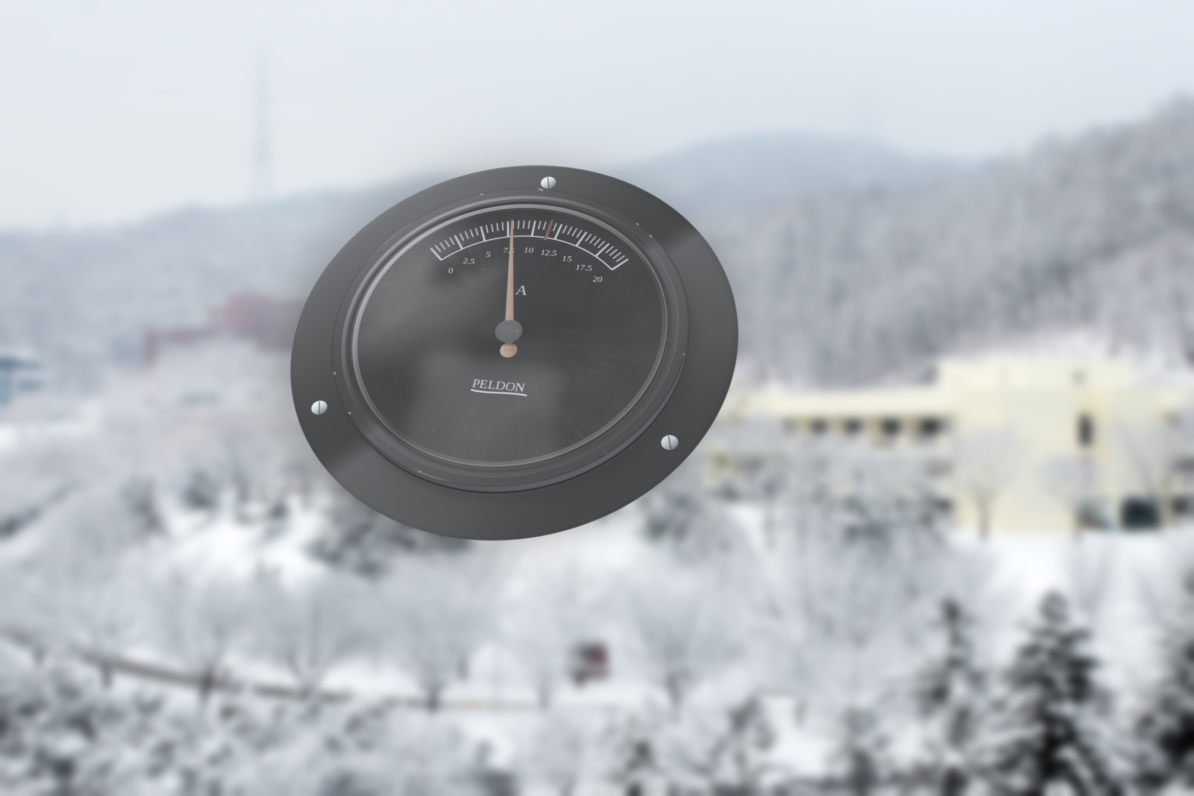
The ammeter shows 8 A
